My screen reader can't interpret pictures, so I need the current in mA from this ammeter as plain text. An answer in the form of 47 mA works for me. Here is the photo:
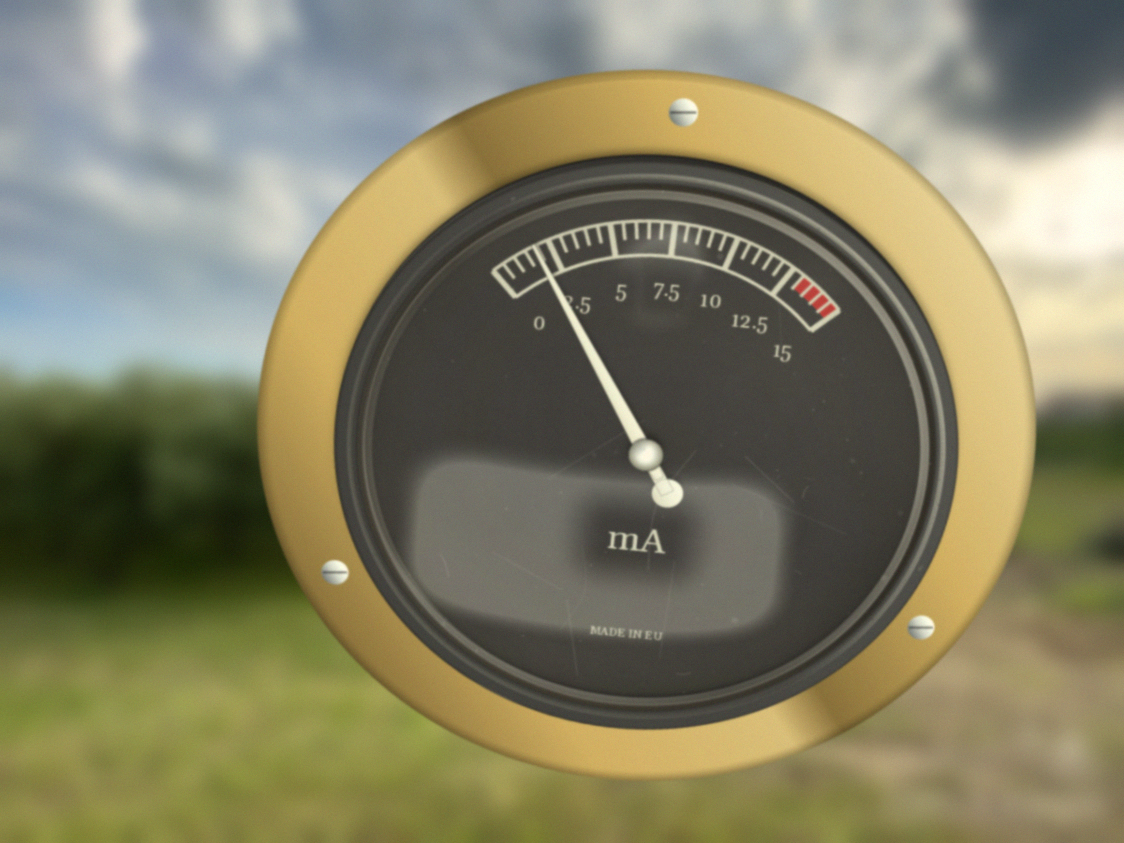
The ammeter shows 2 mA
